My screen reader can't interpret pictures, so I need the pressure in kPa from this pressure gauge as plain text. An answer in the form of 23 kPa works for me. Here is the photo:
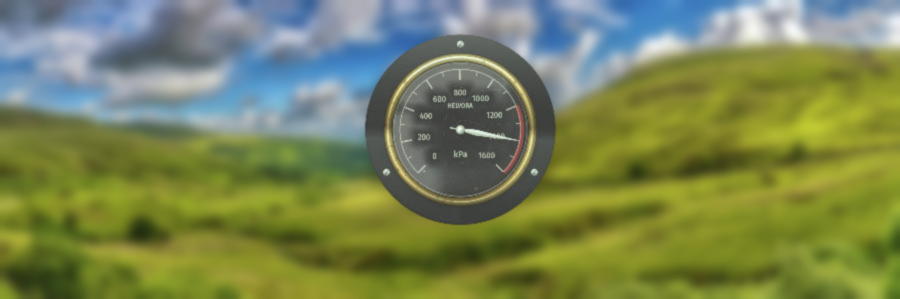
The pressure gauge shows 1400 kPa
